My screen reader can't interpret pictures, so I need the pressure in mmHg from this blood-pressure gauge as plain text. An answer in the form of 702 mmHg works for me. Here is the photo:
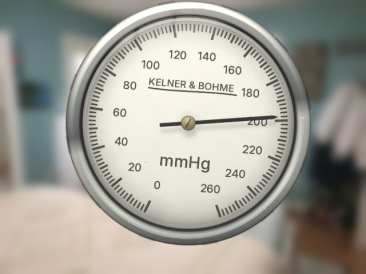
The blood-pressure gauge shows 198 mmHg
